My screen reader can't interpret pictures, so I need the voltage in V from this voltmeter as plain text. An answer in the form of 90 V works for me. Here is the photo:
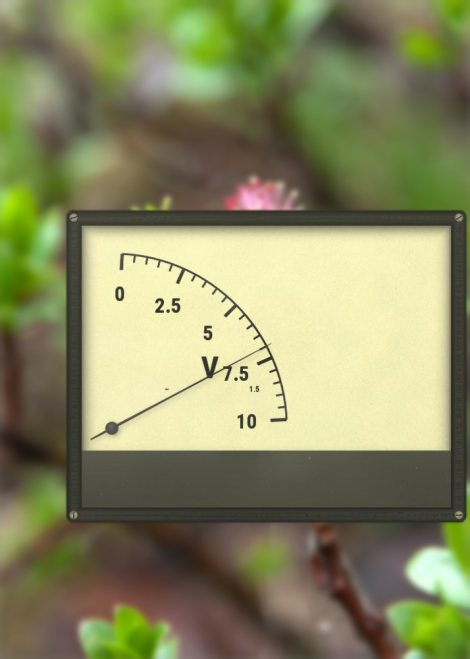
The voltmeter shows 7 V
